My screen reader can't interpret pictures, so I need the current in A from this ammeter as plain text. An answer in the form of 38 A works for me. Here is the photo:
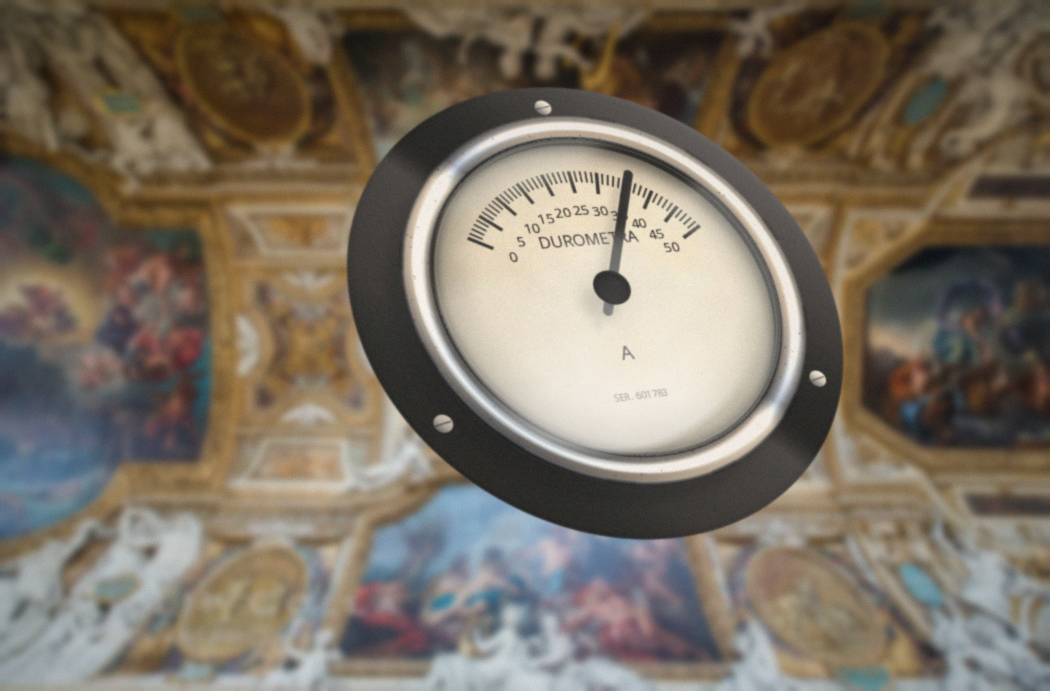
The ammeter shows 35 A
